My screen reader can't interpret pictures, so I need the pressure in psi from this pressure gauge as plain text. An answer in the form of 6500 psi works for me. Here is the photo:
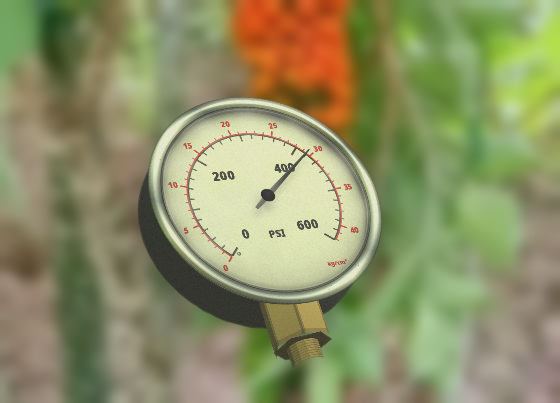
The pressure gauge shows 420 psi
